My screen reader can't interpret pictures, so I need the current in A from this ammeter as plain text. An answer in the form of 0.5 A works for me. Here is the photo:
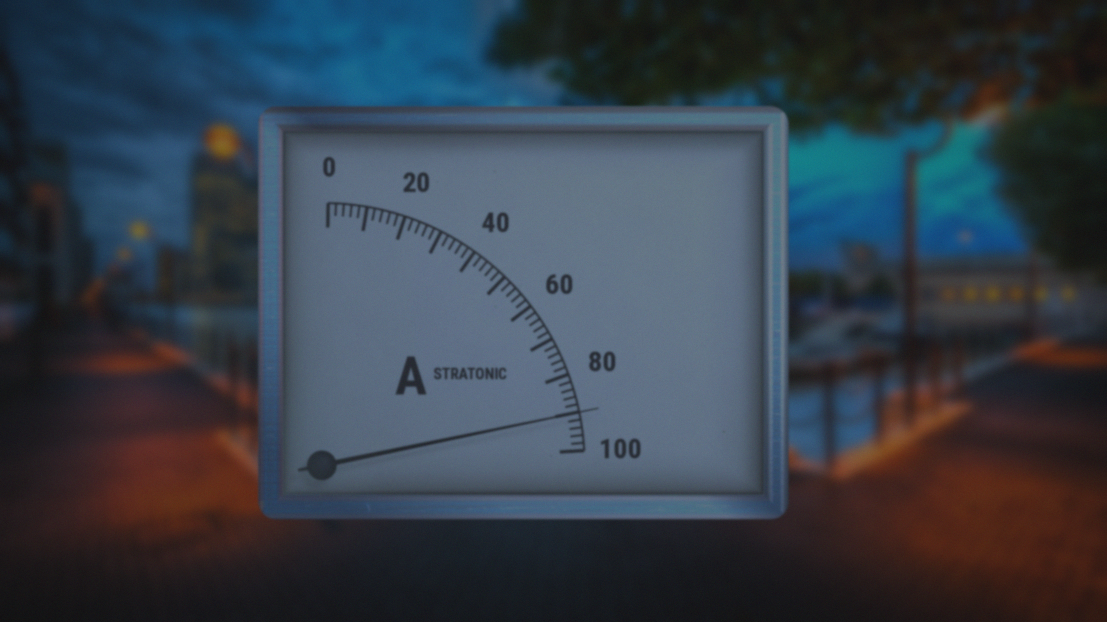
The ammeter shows 90 A
